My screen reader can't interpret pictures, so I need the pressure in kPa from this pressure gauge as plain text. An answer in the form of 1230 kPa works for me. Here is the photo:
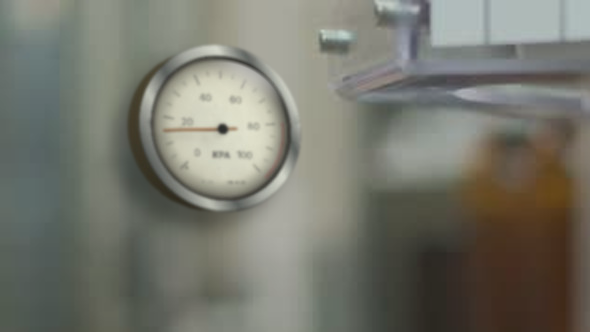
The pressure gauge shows 15 kPa
